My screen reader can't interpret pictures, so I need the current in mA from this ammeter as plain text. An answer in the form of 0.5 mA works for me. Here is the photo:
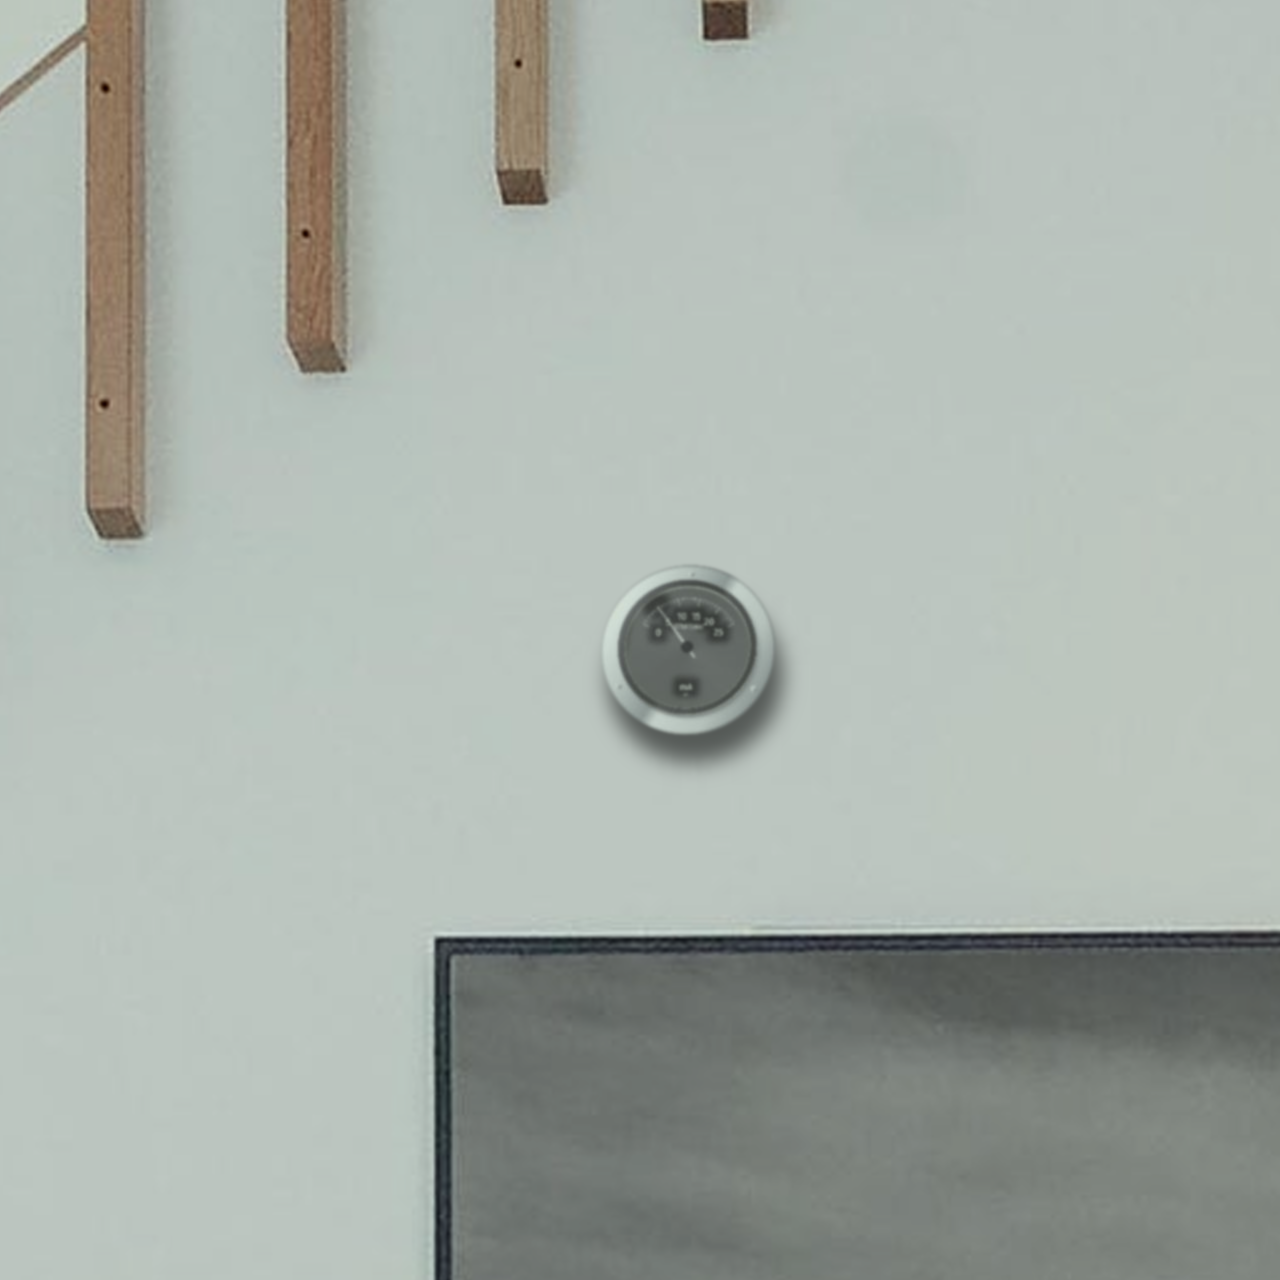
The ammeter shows 5 mA
